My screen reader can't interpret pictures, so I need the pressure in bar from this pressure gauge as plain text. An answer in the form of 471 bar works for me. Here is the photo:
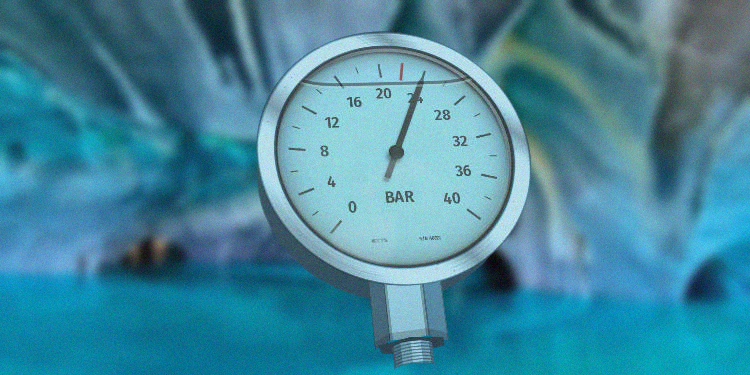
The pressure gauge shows 24 bar
